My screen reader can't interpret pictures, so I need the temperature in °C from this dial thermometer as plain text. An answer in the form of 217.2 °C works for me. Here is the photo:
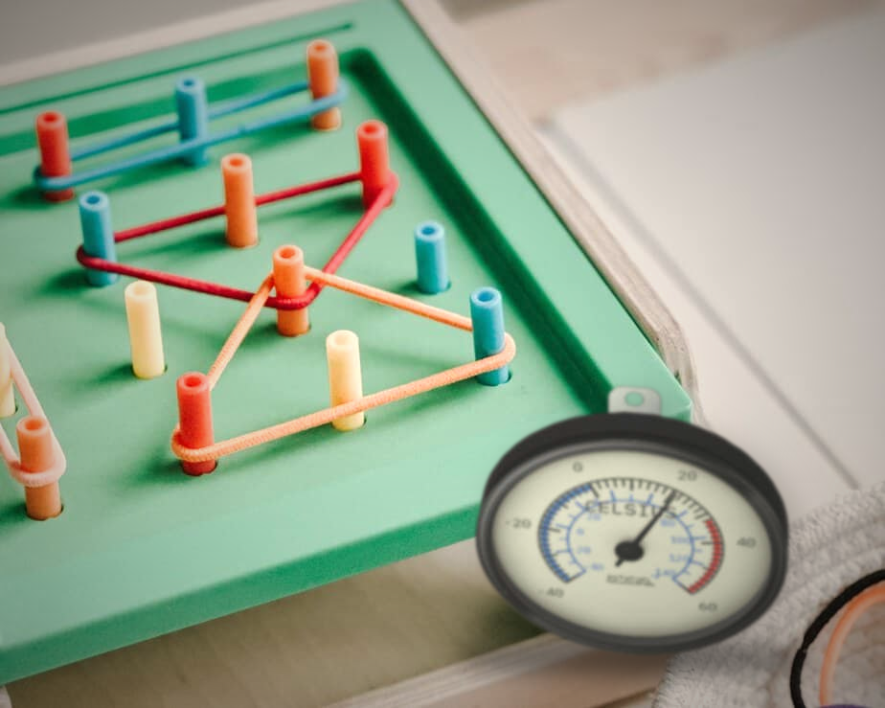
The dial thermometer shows 20 °C
